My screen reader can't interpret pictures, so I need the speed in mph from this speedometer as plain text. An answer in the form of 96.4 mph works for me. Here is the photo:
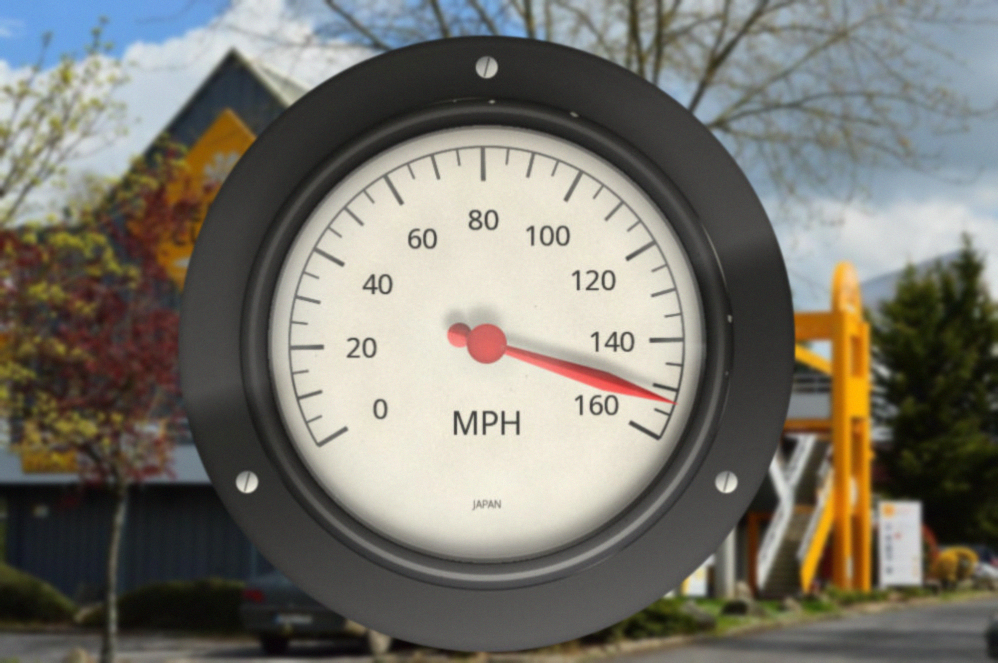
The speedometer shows 152.5 mph
